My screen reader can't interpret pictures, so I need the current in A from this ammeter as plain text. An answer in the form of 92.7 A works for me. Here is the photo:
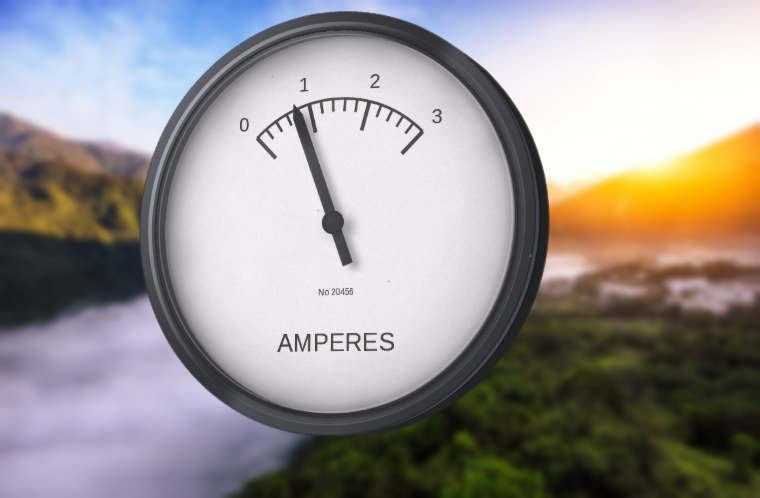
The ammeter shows 0.8 A
